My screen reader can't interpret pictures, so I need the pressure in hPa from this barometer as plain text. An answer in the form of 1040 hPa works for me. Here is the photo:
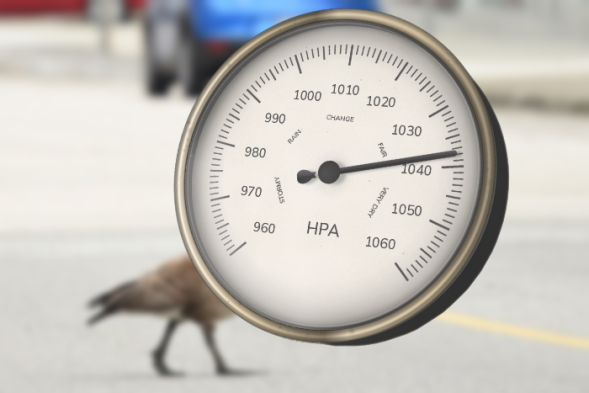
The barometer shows 1038 hPa
